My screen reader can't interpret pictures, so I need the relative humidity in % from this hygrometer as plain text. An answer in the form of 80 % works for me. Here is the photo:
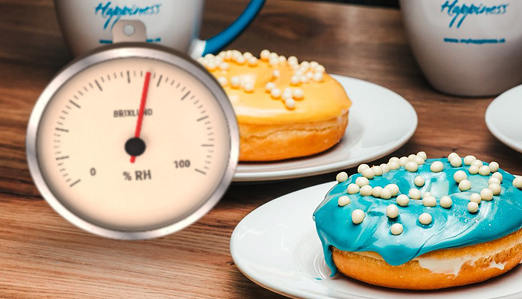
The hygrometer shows 56 %
